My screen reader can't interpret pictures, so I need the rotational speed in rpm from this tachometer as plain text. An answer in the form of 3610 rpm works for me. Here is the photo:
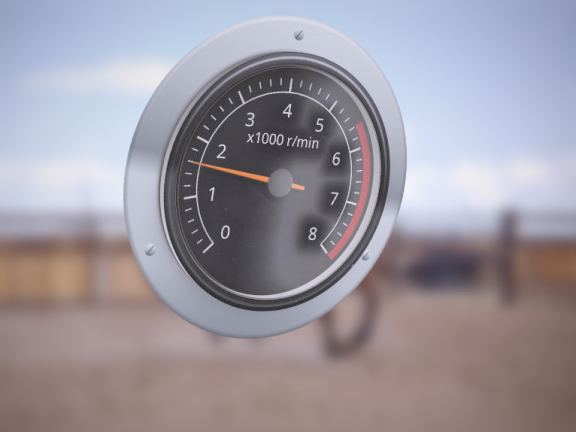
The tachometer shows 1600 rpm
